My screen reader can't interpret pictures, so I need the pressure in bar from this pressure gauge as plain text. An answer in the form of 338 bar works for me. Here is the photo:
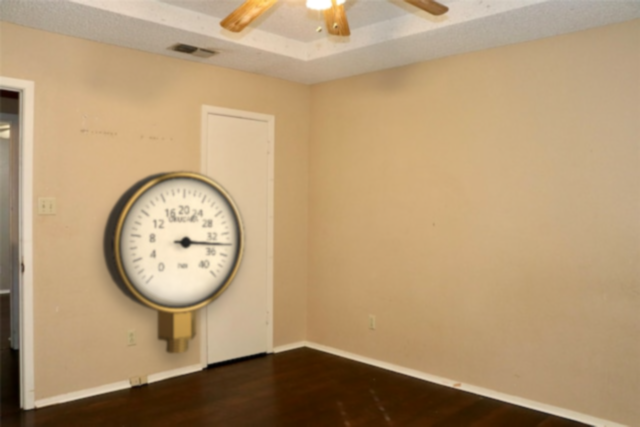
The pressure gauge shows 34 bar
